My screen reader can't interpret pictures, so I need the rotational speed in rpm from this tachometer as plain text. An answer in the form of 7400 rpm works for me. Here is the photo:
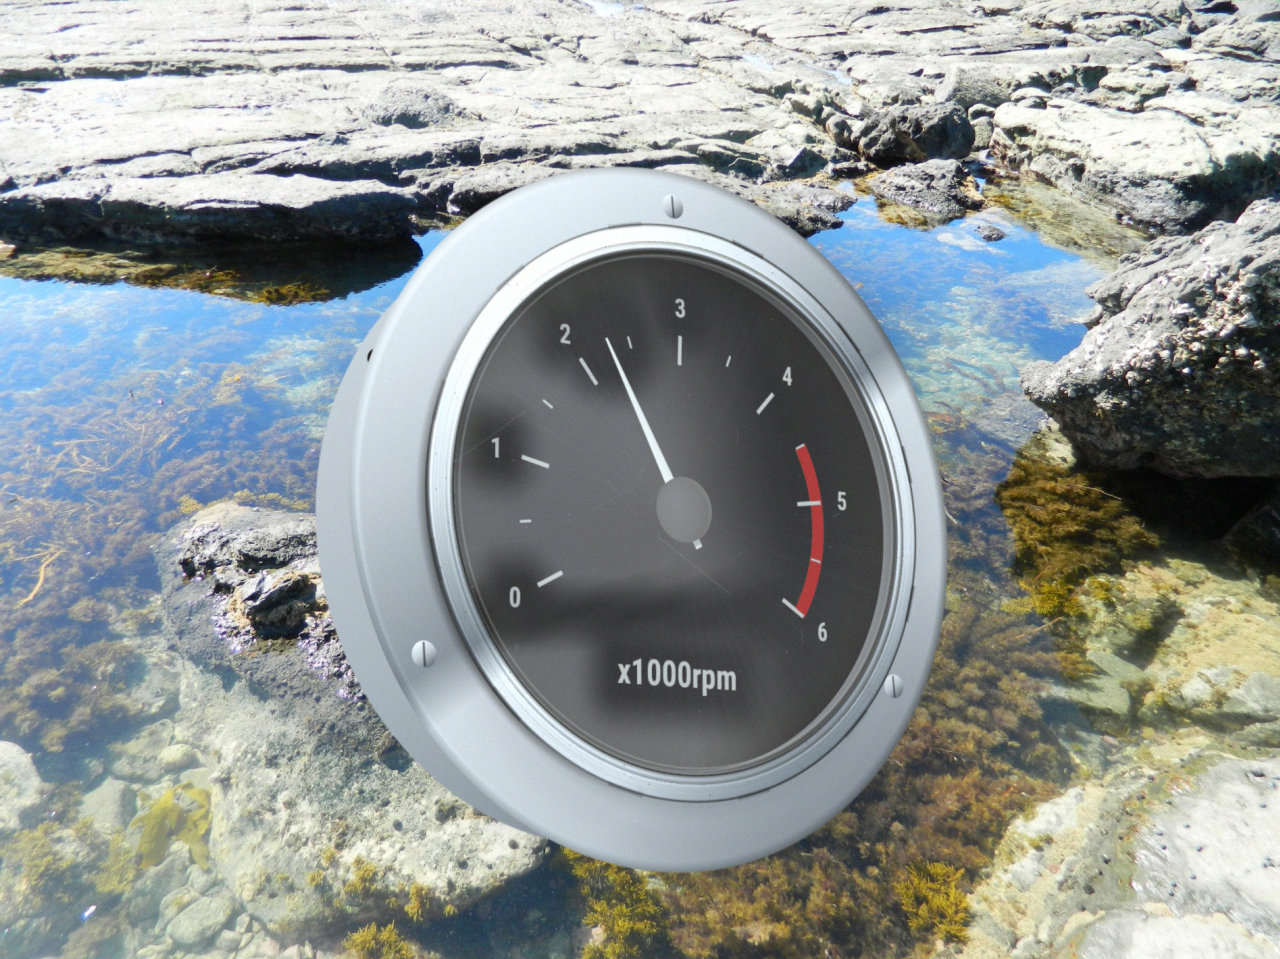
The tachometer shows 2250 rpm
